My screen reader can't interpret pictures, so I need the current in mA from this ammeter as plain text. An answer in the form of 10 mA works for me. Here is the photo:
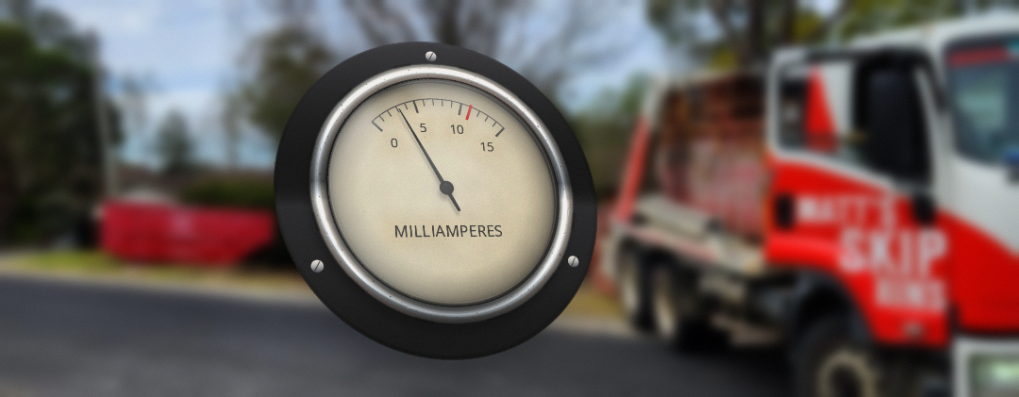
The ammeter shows 3 mA
